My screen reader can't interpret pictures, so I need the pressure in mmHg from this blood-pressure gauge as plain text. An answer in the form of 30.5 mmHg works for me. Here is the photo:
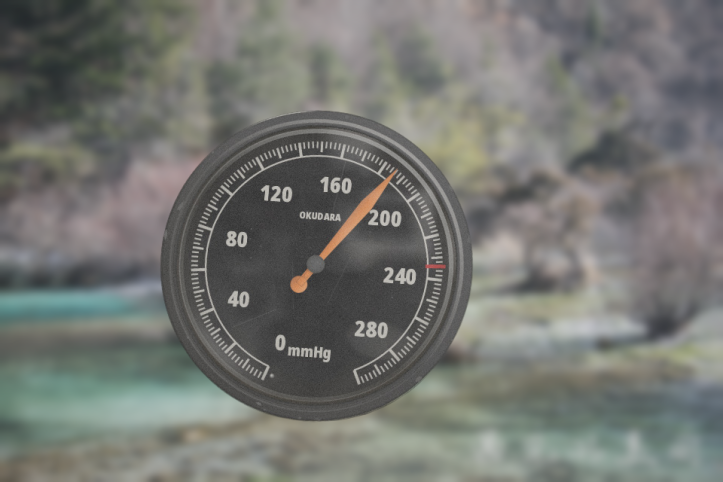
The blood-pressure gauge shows 186 mmHg
